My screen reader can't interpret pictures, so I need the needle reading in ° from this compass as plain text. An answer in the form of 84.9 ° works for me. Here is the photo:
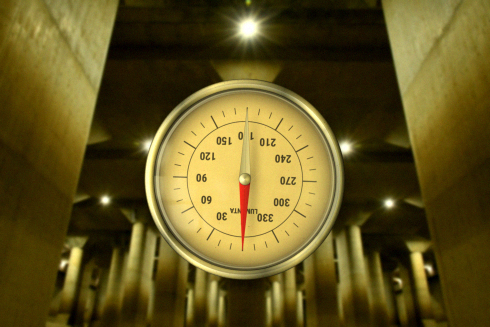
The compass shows 0 °
